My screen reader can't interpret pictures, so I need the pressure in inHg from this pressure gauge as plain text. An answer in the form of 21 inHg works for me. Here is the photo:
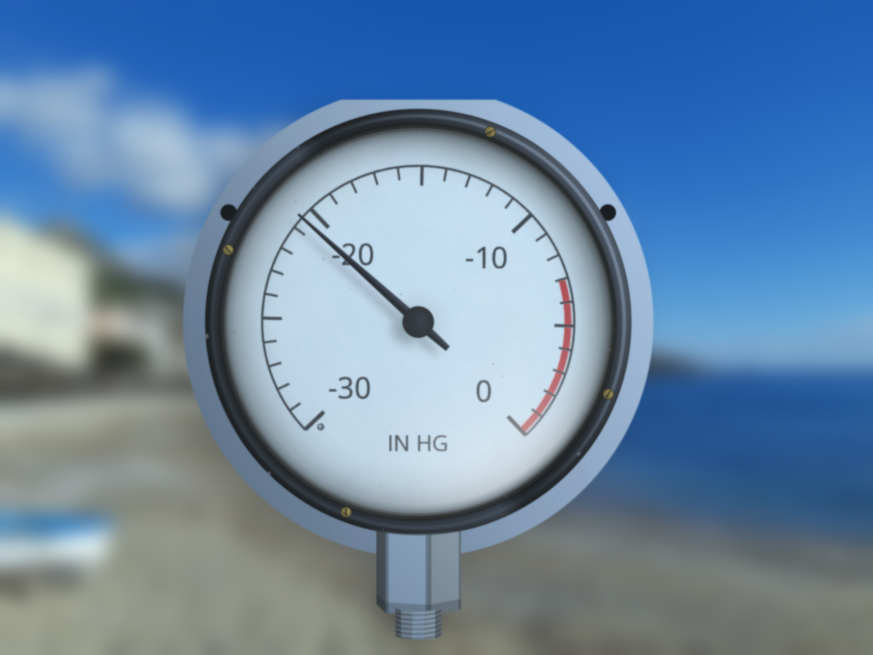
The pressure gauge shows -20.5 inHg
